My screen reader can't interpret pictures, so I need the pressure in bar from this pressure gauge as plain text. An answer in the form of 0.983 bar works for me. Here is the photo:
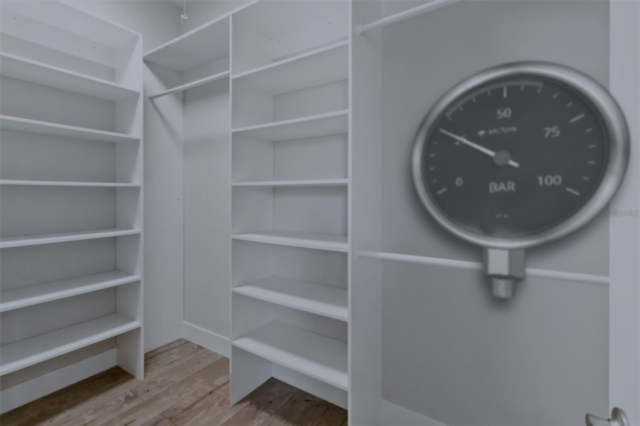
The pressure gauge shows 25 bar
